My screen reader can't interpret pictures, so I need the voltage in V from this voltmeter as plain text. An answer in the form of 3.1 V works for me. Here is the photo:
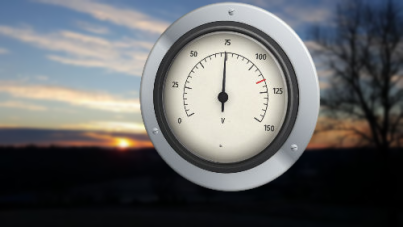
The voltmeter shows 75 V
